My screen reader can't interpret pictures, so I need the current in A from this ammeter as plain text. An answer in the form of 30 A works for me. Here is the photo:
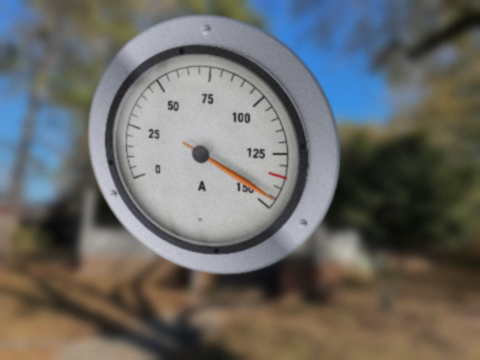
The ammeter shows 145 A
